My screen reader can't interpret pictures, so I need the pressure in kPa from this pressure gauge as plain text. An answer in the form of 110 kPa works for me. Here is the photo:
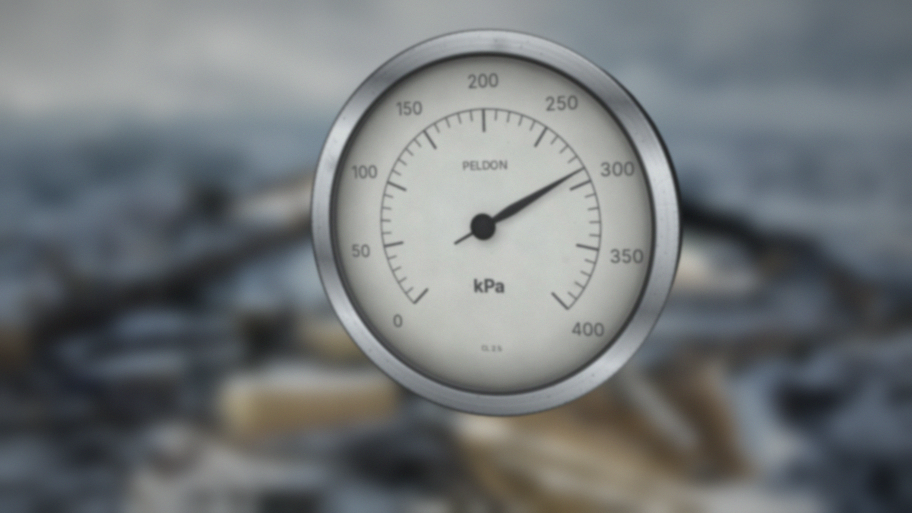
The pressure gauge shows 290 kPa
